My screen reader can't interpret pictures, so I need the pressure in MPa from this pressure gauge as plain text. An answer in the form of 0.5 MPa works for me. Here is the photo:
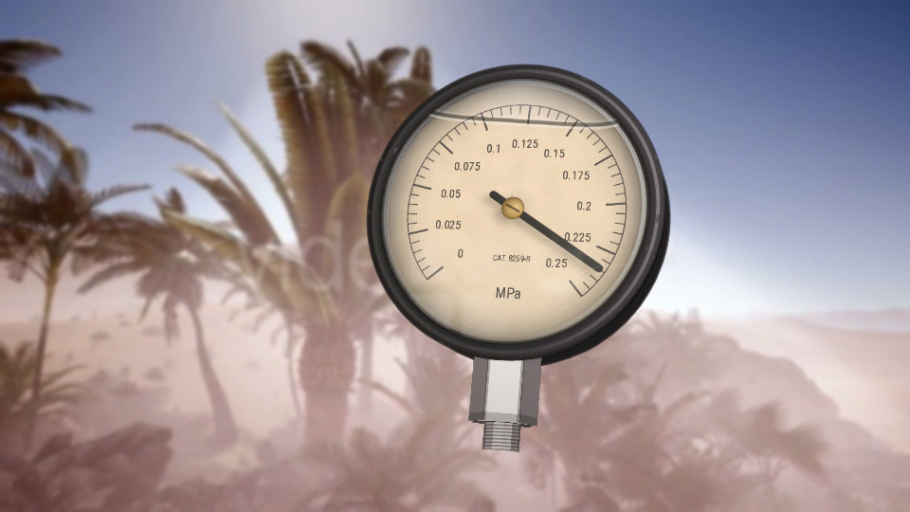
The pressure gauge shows 0.235 MPa
